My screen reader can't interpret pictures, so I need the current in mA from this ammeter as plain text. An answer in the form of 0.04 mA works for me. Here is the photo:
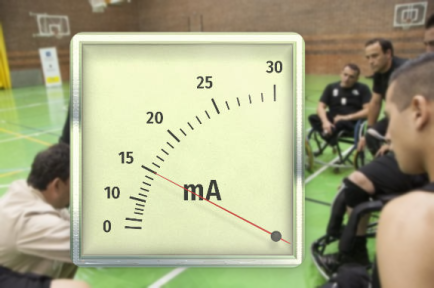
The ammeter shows 15 mA
